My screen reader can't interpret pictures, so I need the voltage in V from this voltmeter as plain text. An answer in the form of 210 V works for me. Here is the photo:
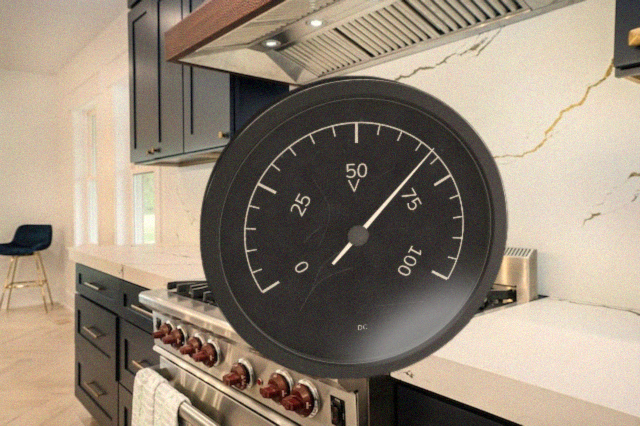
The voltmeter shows 67.5 V
